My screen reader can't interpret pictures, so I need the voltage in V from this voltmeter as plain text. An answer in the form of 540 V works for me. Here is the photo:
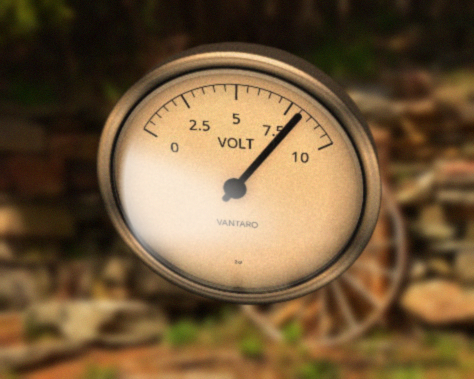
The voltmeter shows 8 V
